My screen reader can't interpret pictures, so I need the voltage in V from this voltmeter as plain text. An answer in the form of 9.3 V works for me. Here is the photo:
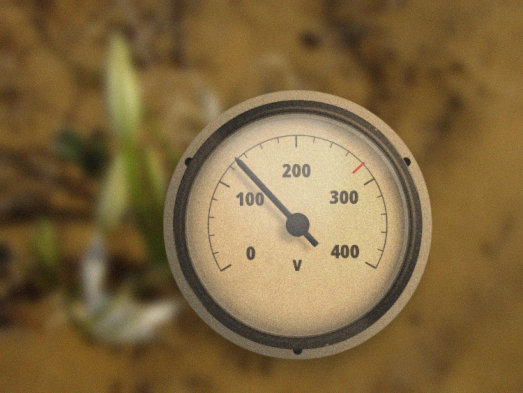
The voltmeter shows 130 V
